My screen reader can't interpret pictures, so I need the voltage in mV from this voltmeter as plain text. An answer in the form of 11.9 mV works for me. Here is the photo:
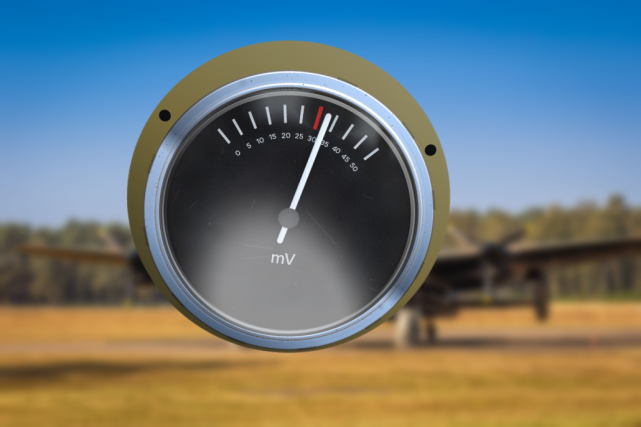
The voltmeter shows 32.5 mV
